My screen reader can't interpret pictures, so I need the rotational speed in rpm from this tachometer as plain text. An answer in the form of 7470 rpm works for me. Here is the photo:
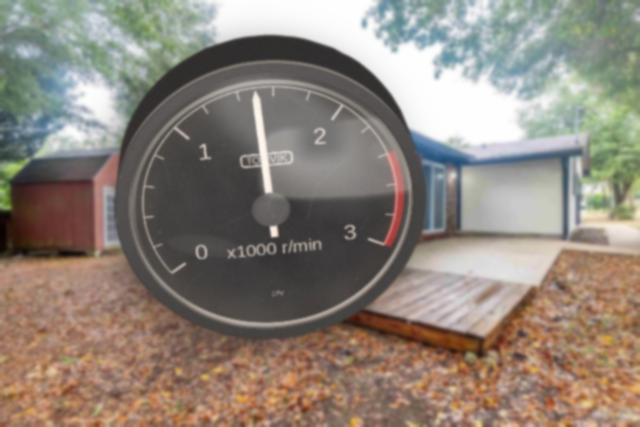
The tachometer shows 1500 rpm
